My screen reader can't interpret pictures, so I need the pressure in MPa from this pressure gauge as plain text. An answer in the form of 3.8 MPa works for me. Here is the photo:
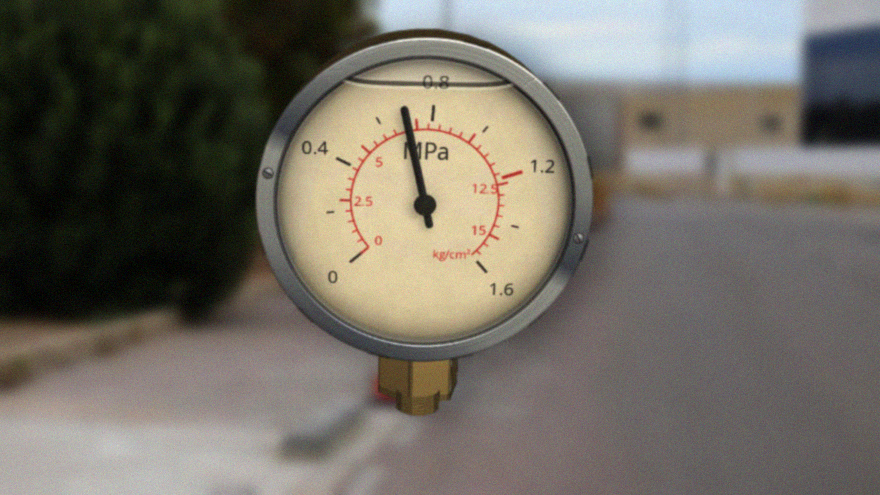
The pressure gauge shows 0.7 MPa
